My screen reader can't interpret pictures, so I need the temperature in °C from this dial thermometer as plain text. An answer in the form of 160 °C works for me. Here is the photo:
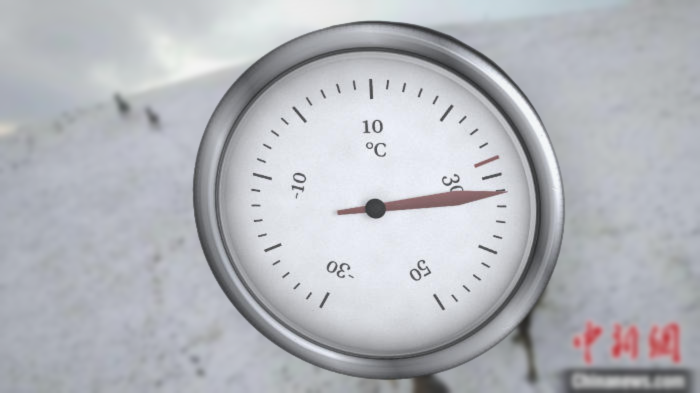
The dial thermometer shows 32 °C
